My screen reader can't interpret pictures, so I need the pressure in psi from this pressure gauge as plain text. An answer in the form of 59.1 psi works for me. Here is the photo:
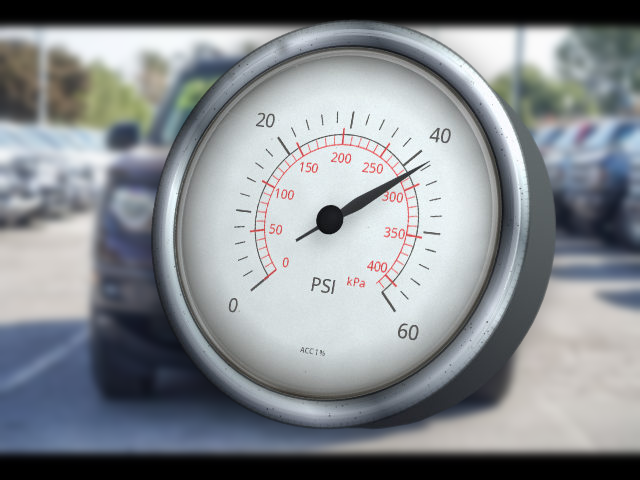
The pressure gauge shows 42 psi
